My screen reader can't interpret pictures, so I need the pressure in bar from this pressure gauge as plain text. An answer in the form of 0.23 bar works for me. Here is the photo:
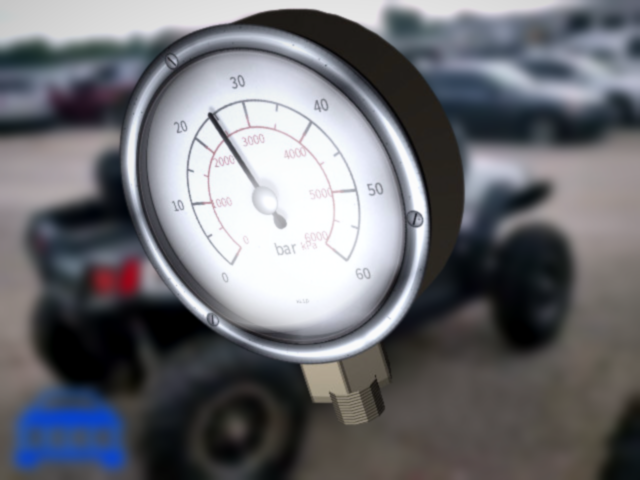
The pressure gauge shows 25 bar
